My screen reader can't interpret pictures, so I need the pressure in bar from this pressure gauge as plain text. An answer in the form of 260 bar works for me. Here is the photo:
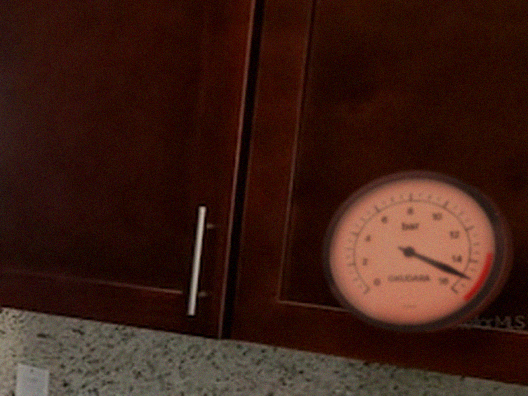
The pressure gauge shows 15 bar
